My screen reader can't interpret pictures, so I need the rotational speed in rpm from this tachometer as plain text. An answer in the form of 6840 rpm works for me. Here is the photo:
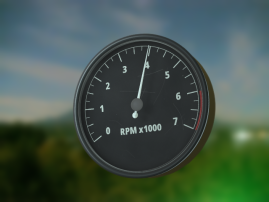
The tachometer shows 4000 rpm
